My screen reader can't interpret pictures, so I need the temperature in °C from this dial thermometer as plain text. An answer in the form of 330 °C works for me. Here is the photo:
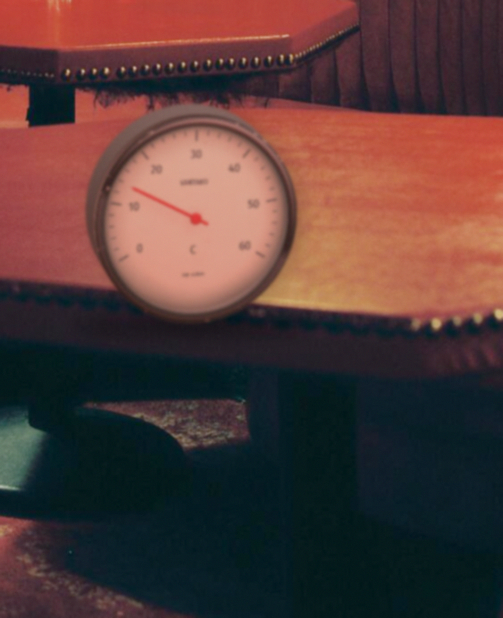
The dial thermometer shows 14 °C
